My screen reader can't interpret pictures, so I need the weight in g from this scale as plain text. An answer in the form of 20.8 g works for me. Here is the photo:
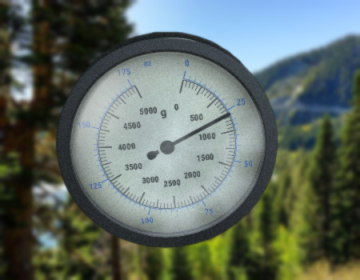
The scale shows 750 g
